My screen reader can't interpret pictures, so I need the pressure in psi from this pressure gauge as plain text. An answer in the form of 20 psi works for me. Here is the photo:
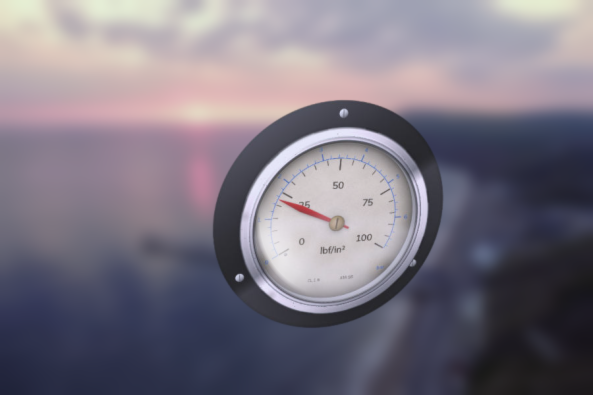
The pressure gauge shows 22.5 psi
